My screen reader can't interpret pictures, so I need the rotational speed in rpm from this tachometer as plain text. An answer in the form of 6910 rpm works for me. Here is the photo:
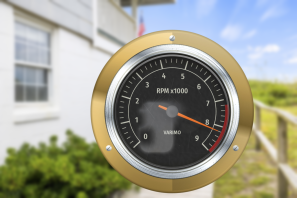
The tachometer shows 8200 rpm
